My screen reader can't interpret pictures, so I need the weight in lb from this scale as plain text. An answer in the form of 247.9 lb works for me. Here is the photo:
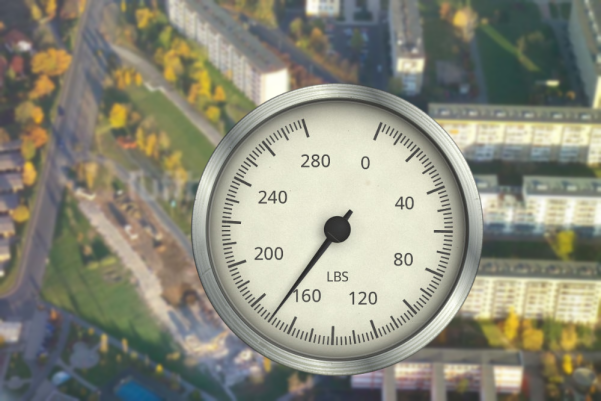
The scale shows 170 lb
